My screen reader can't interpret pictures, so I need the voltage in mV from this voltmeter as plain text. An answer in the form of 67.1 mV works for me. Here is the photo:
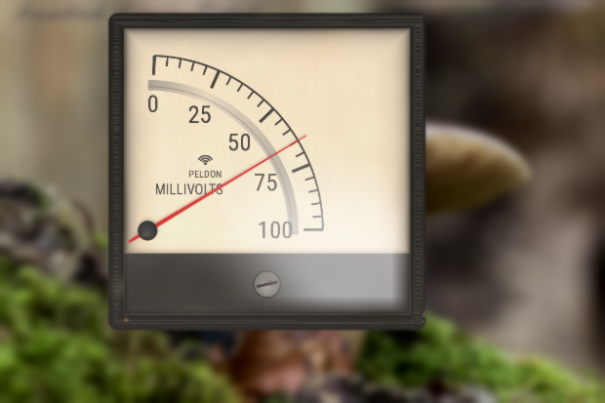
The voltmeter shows 65 mV
